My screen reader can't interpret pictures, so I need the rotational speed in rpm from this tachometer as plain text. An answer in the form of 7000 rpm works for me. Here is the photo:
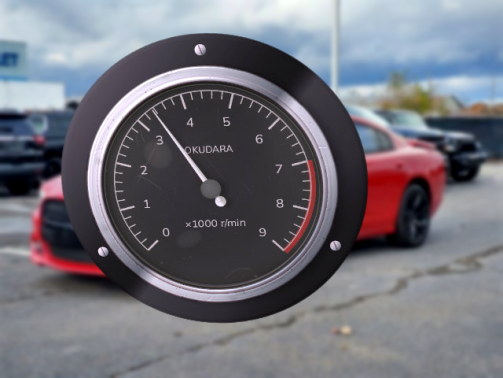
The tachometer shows 3400 rpm
